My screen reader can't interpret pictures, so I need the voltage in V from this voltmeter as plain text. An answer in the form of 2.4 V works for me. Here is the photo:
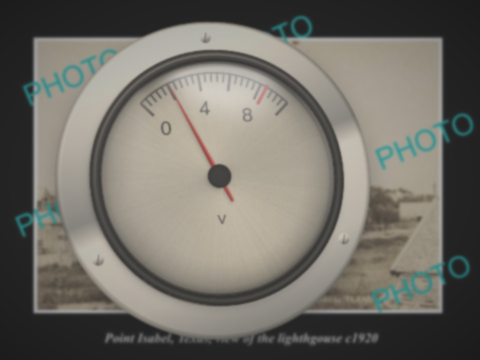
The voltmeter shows 2 V
